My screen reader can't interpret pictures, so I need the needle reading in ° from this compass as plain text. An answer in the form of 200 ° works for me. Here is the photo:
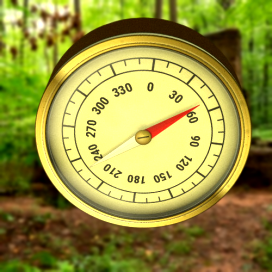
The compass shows 50 °
